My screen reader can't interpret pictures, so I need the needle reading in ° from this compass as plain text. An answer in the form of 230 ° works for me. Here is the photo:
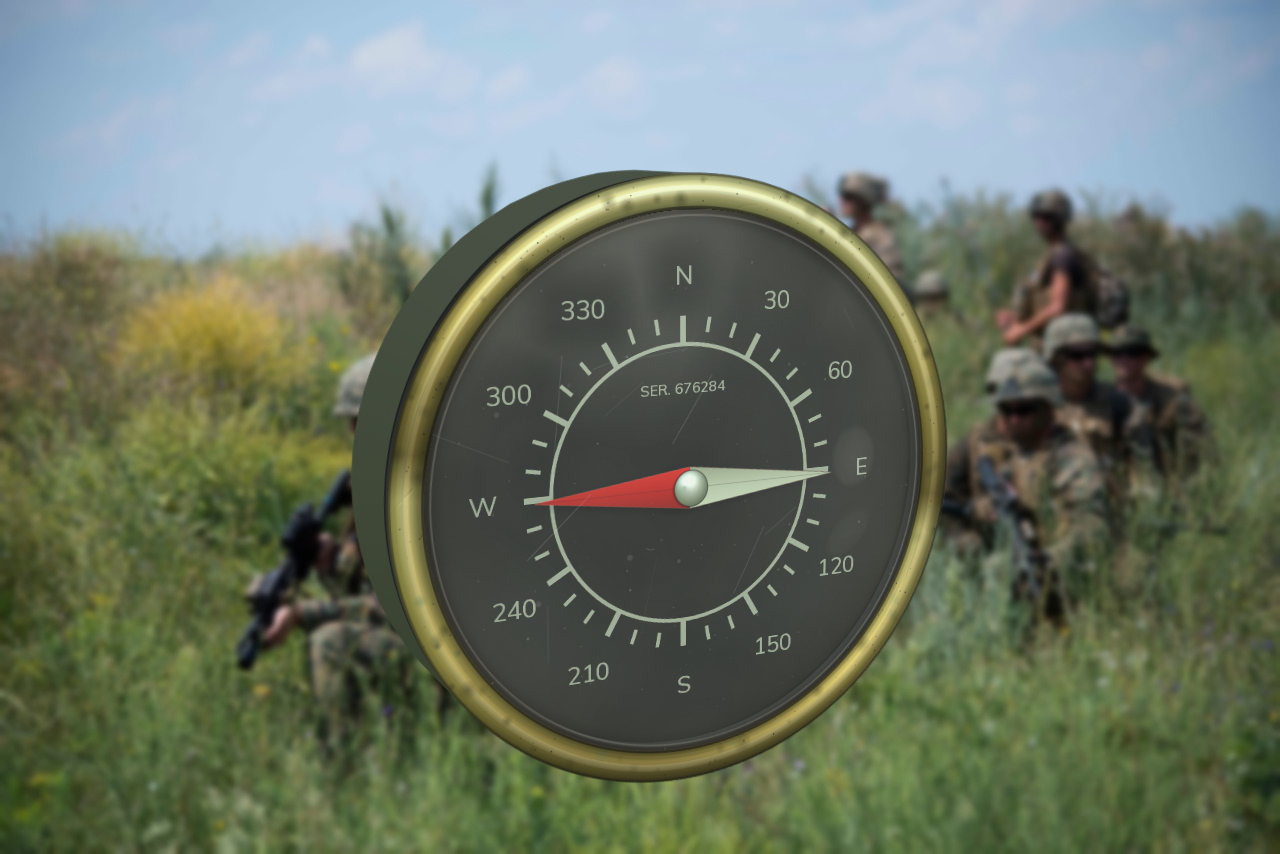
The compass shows 270 °
